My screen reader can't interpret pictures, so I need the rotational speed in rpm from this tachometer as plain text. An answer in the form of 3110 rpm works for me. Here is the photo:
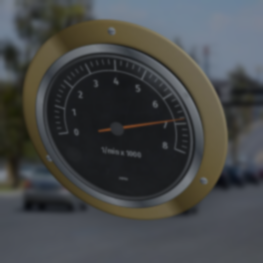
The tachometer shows 6800 rpm
